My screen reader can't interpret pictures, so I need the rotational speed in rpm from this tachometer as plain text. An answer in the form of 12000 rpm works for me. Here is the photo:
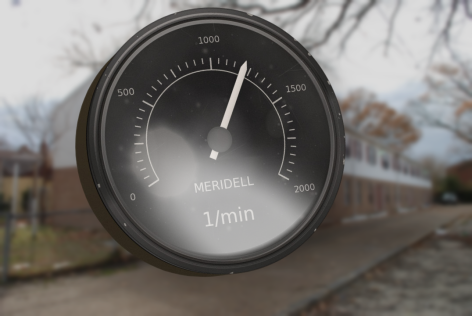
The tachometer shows 1200 rpm
